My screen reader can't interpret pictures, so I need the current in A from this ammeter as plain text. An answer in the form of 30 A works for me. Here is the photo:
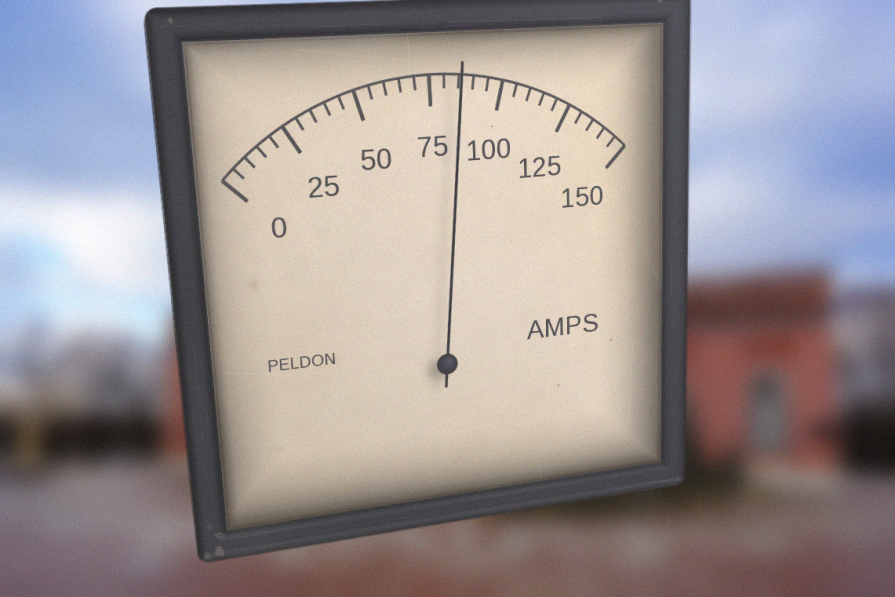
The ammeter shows 85 A
